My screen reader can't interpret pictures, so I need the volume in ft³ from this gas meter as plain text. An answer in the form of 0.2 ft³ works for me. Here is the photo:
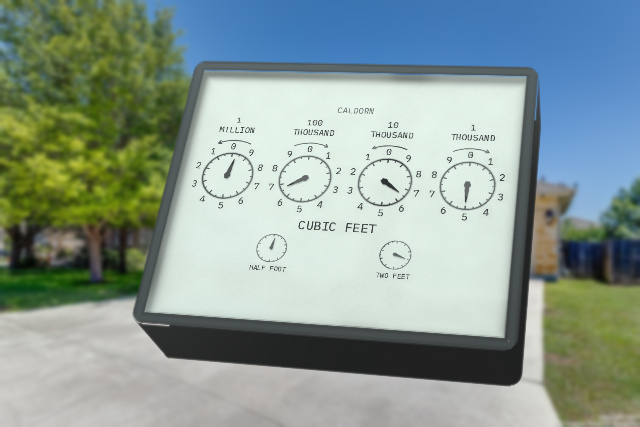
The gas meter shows 966500 ft³
